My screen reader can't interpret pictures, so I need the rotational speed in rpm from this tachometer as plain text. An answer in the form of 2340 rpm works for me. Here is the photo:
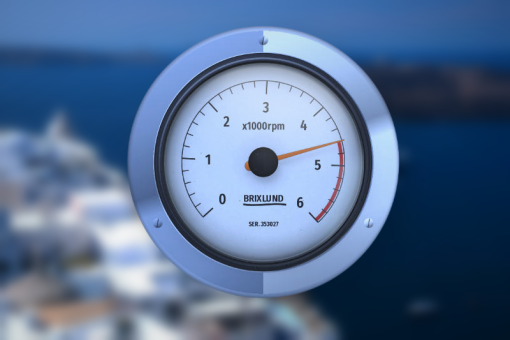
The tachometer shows 4600 rpm
